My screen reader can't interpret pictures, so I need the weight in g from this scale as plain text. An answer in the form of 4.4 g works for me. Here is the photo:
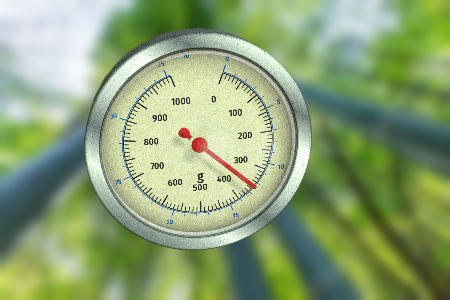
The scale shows 350 g
